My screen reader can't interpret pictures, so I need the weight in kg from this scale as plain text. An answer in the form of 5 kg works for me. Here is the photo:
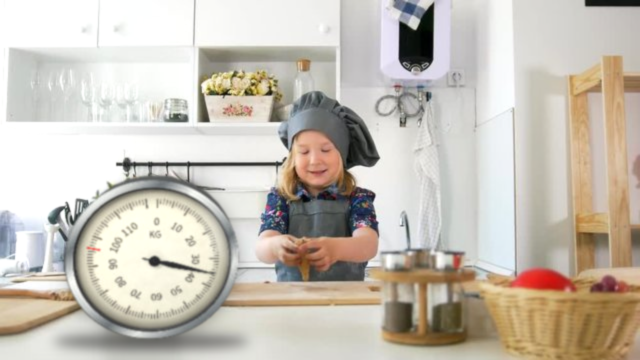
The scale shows 35 kg
